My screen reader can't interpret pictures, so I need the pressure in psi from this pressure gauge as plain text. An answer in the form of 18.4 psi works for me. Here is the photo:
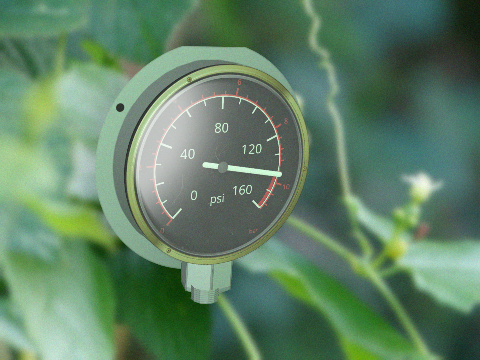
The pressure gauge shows 140 psi
